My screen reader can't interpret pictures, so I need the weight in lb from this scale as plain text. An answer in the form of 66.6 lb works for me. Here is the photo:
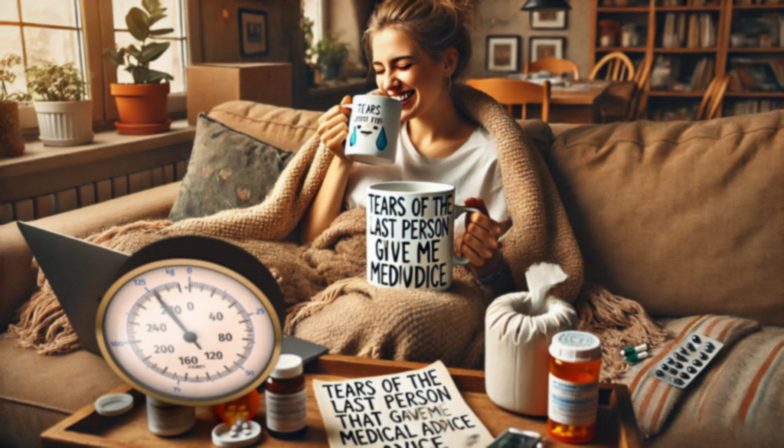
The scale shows 280 lb
